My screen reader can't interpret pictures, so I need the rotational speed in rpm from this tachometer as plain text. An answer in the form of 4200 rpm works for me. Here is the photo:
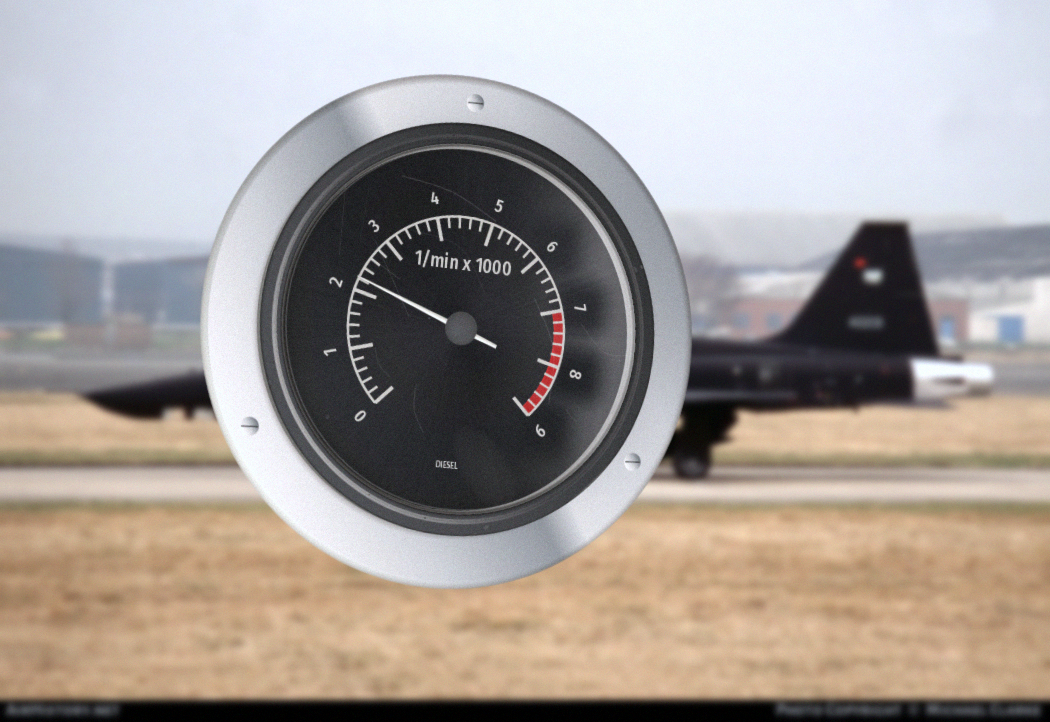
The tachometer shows 2200 rpm
